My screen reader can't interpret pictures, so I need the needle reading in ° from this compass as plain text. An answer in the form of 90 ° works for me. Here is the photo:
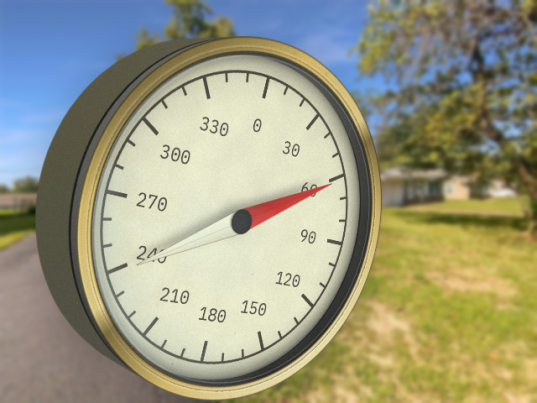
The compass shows 60 °
